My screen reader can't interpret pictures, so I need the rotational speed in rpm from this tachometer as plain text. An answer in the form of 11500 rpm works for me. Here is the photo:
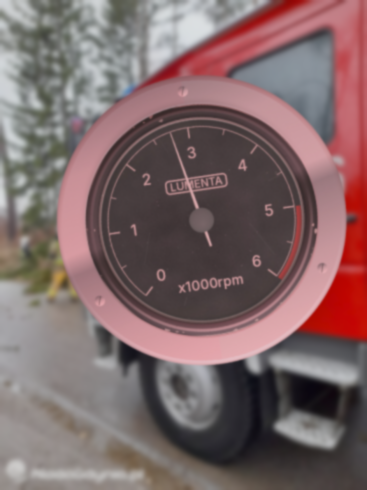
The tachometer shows 2750 rpm
